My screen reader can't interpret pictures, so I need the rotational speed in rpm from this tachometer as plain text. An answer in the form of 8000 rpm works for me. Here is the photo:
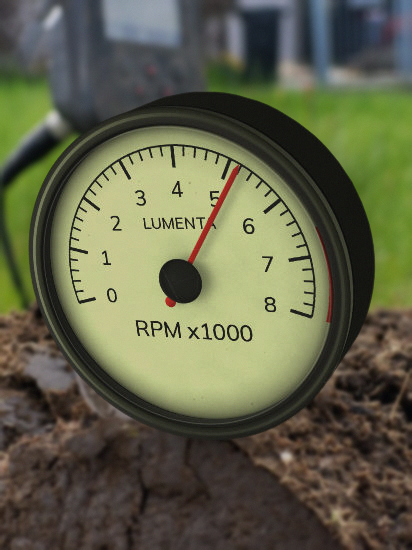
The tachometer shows 5200 rpm
